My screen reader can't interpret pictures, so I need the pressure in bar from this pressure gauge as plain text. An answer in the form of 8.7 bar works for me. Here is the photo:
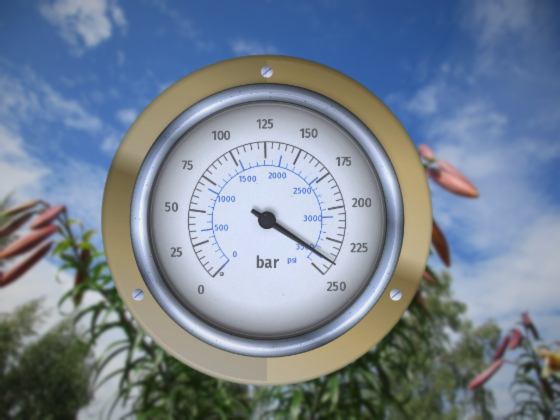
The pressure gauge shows 240 bar
